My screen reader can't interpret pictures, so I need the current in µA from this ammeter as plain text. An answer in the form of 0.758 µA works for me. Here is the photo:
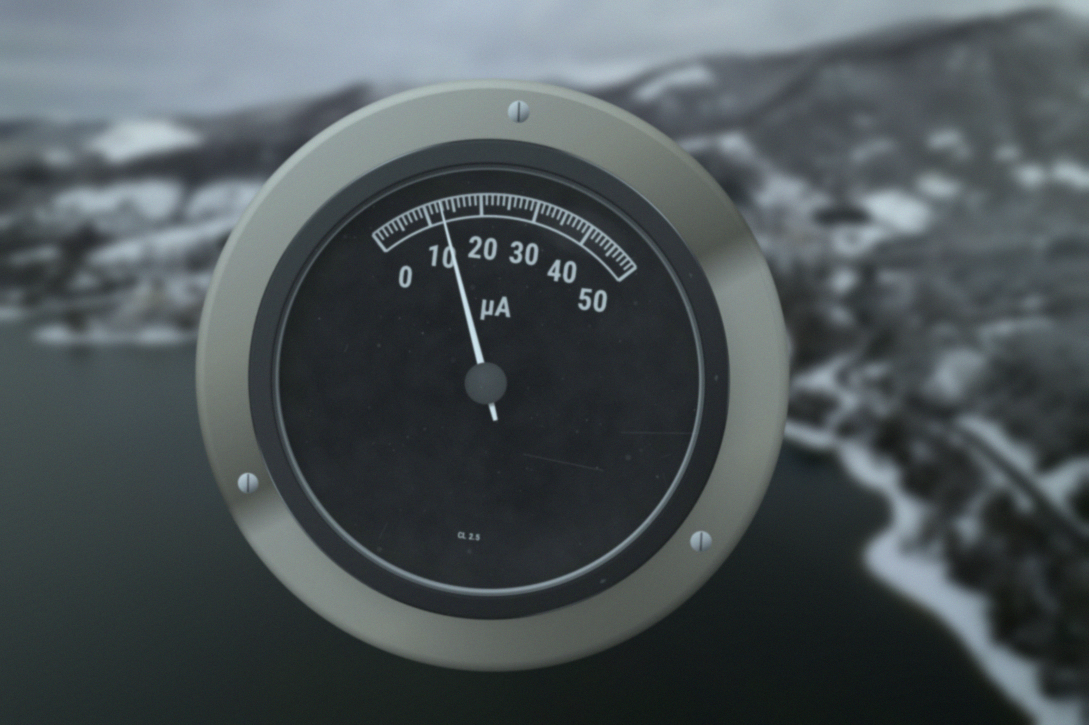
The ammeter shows 13 µA
